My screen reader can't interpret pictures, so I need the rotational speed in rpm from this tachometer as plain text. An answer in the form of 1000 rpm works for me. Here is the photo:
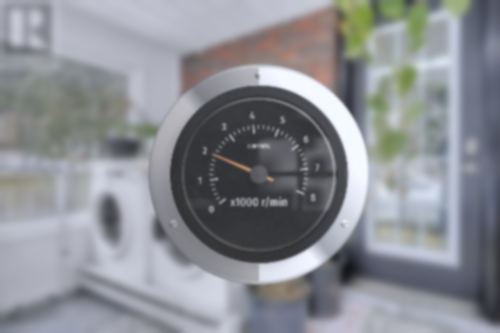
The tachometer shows 2000 rpm
